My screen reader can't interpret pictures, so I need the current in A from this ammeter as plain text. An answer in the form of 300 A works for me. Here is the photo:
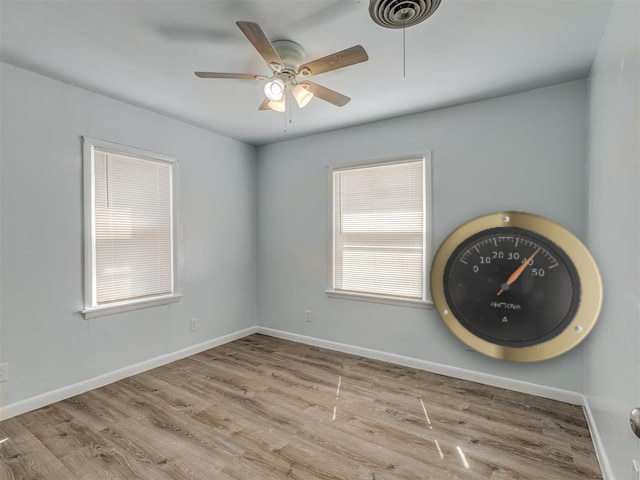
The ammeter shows 40 A
